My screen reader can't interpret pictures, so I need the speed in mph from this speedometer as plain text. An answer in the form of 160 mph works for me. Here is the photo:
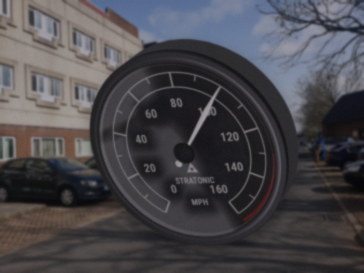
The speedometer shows 100 mph
